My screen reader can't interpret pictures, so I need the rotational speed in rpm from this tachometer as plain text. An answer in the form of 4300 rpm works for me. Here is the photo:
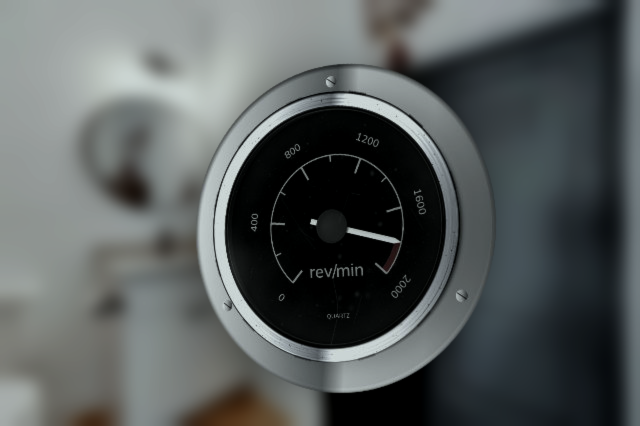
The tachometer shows 1800 rpm
